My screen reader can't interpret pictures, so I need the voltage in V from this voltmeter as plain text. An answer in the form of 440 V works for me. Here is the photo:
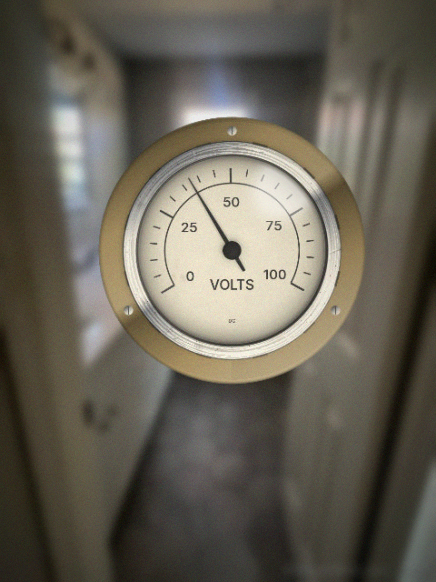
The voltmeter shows 37.5 V
